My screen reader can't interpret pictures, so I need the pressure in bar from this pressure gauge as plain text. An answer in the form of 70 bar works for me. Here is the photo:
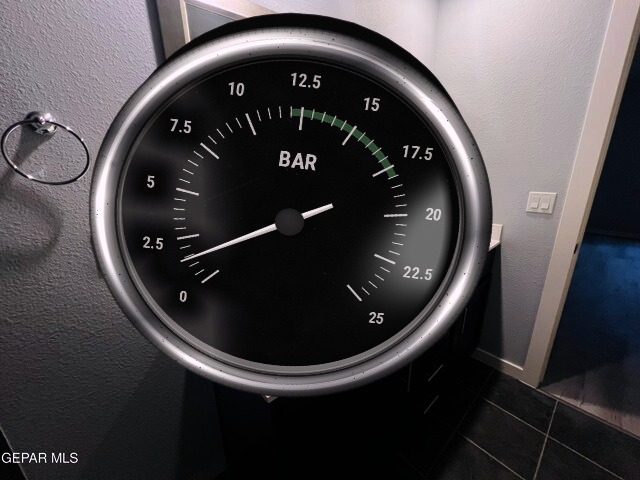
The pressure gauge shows 1.5 bar
